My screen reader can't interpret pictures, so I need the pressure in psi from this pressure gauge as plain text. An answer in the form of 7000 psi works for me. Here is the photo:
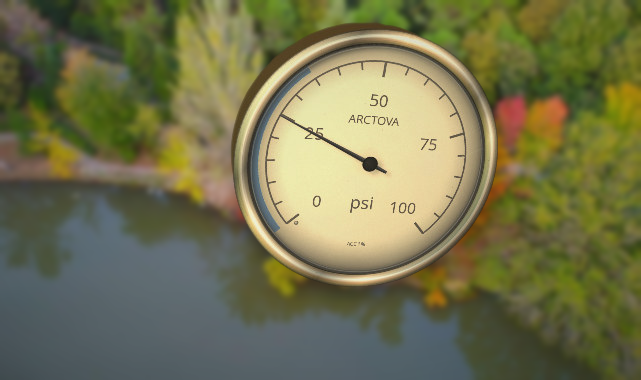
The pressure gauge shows 25 psi
